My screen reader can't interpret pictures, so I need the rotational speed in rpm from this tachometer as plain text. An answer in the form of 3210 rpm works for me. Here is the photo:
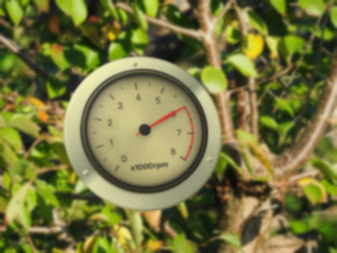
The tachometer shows 6000 rpm
